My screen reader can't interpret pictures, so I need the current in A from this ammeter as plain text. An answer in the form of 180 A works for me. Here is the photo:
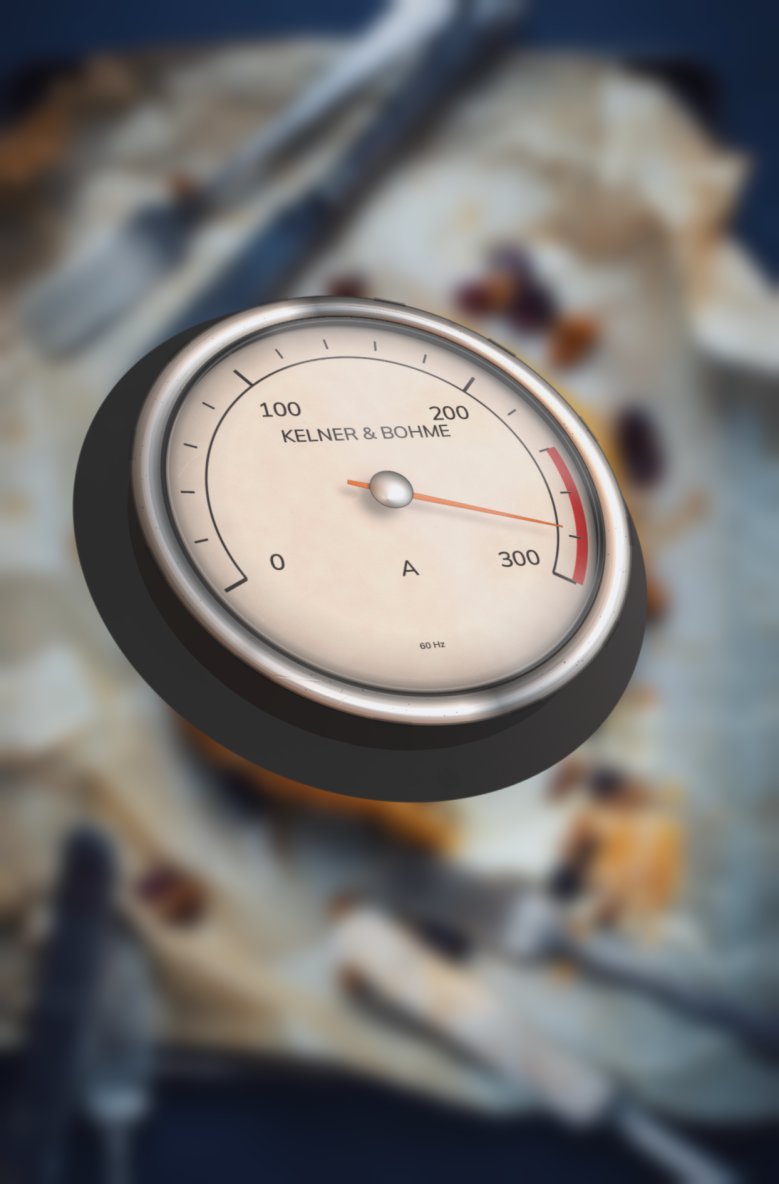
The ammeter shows 280 A
